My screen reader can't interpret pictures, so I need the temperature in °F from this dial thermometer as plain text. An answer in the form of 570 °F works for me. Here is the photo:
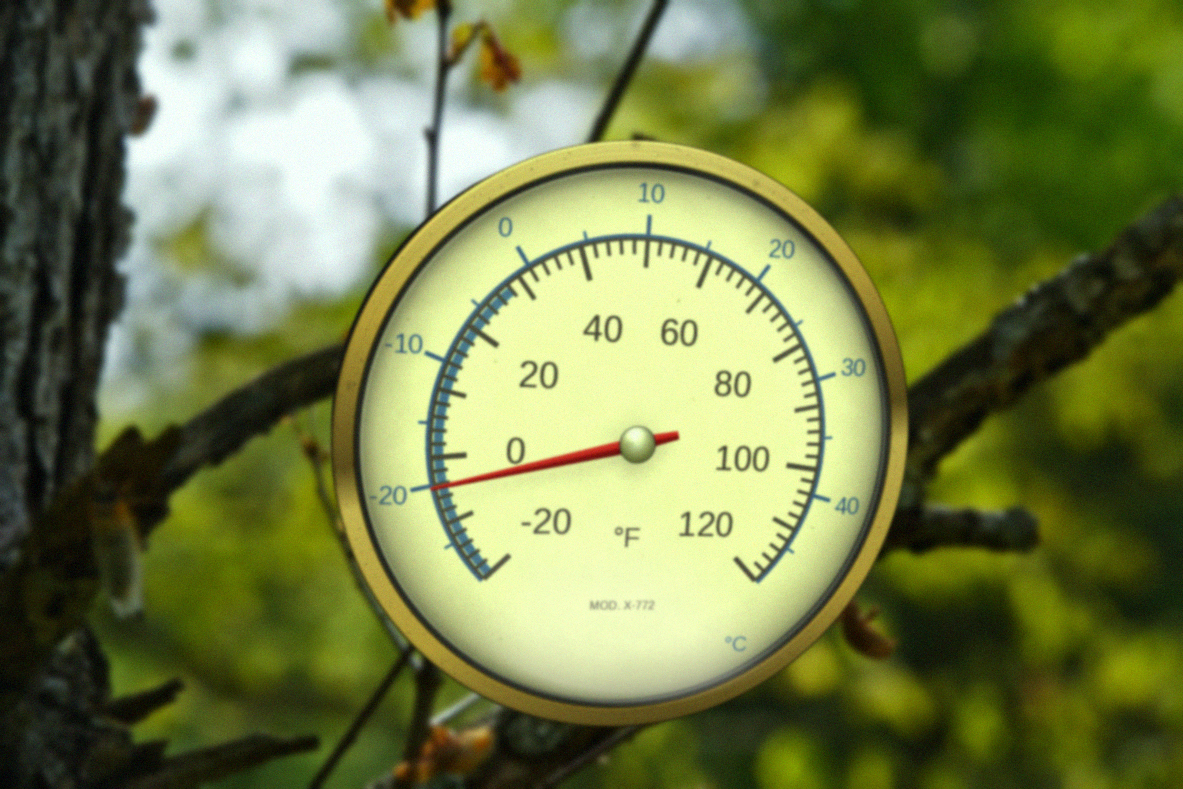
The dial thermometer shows -4 °F
